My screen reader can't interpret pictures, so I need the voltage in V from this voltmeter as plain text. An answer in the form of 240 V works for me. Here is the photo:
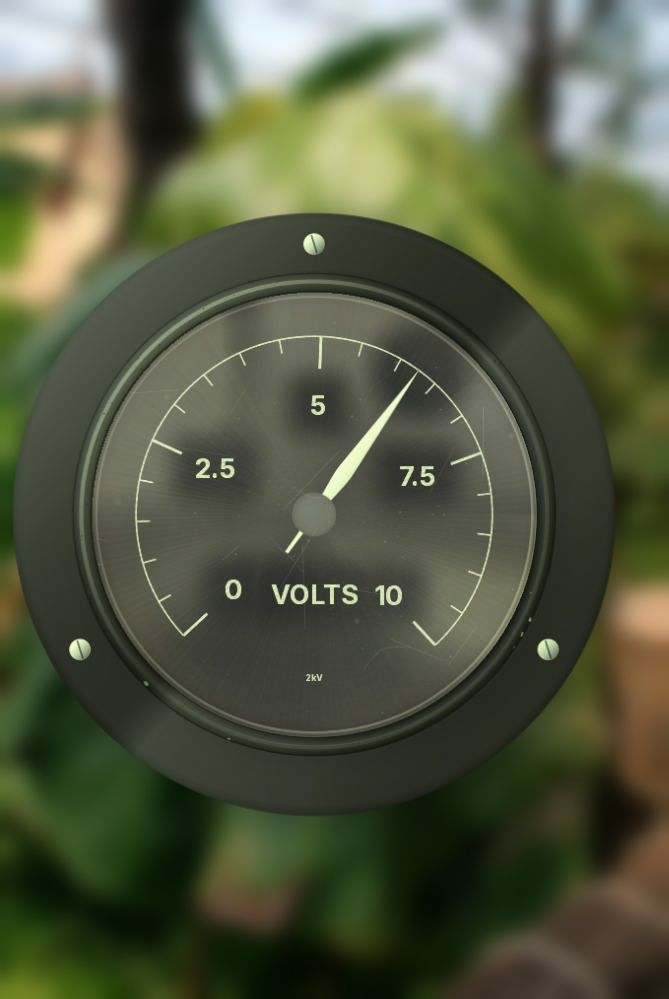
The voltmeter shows 6.25 V
